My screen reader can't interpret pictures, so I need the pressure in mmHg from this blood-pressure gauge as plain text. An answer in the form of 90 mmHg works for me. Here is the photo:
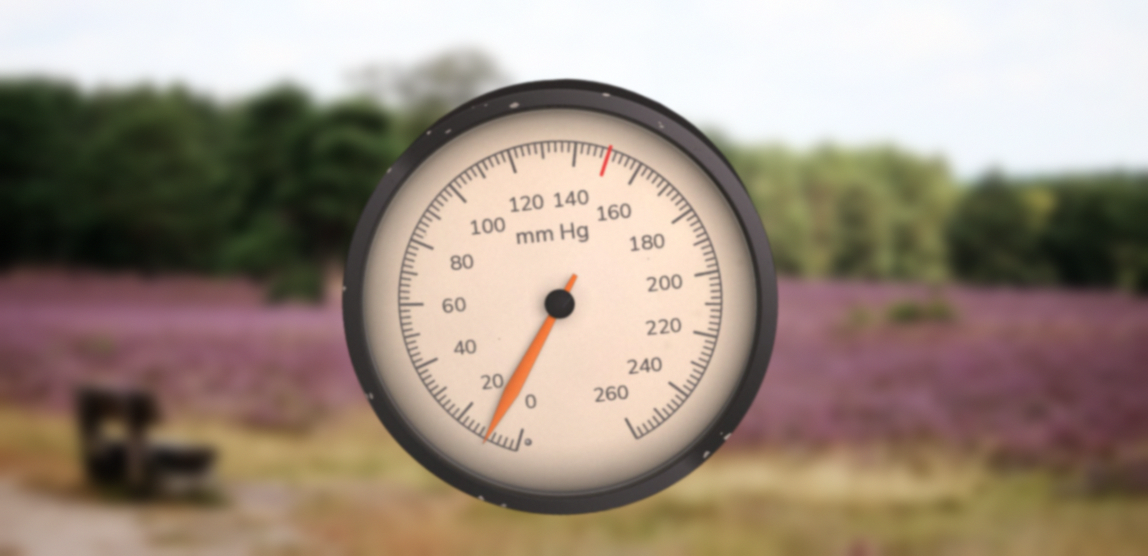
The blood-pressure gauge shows 10 mmHg
